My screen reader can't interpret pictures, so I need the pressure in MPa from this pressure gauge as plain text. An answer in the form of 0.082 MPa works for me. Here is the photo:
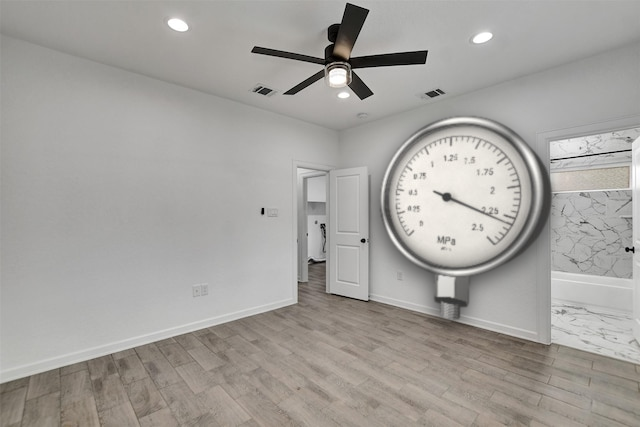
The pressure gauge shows 2.3 MPa
